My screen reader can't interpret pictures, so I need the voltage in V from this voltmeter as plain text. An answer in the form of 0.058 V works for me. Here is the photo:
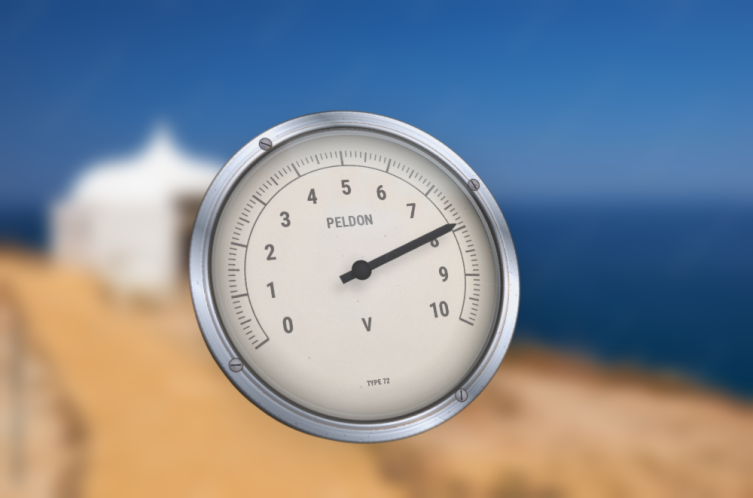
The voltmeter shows 7.9 V
